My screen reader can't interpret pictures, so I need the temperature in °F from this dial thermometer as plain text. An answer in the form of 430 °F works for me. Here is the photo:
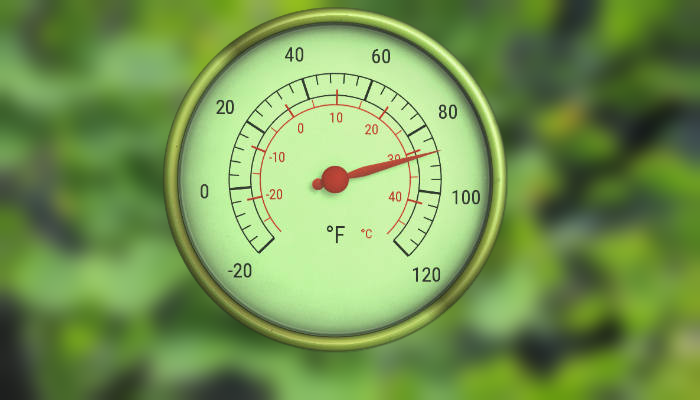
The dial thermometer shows 88 °F
